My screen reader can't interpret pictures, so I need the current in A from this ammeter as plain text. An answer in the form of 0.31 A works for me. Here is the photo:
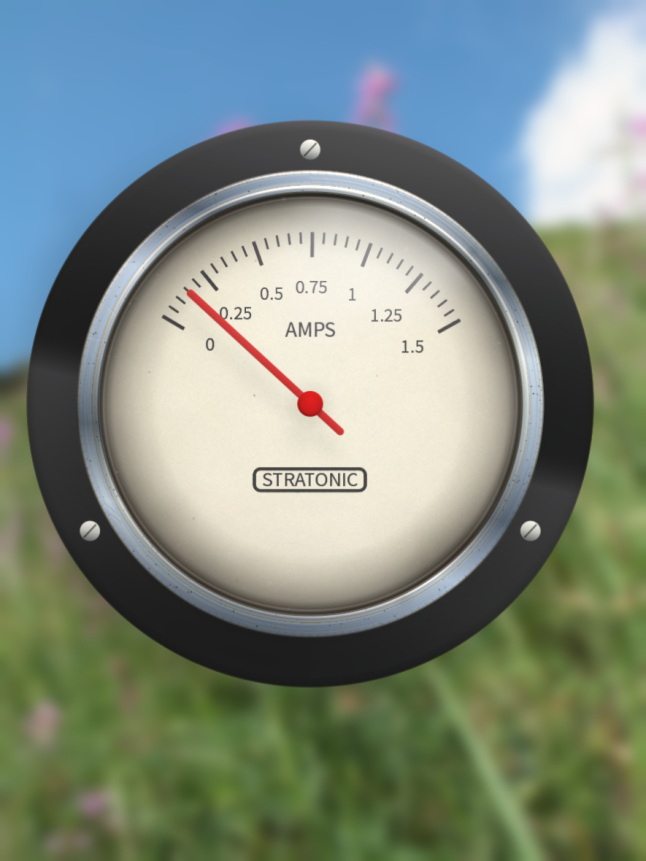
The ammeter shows 0.15 A
